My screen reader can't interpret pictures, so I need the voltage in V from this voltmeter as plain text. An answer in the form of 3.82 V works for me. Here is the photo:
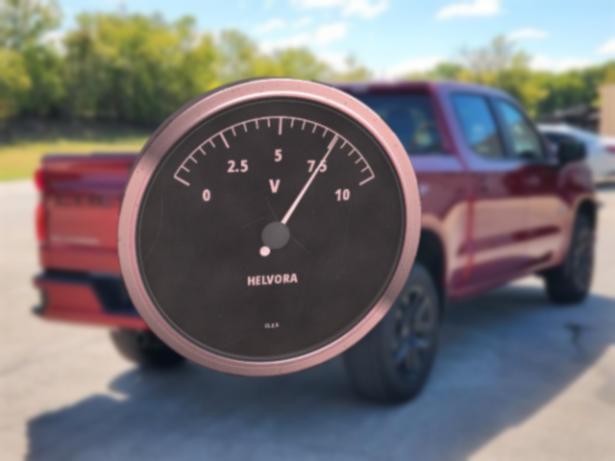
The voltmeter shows 7.5 V
